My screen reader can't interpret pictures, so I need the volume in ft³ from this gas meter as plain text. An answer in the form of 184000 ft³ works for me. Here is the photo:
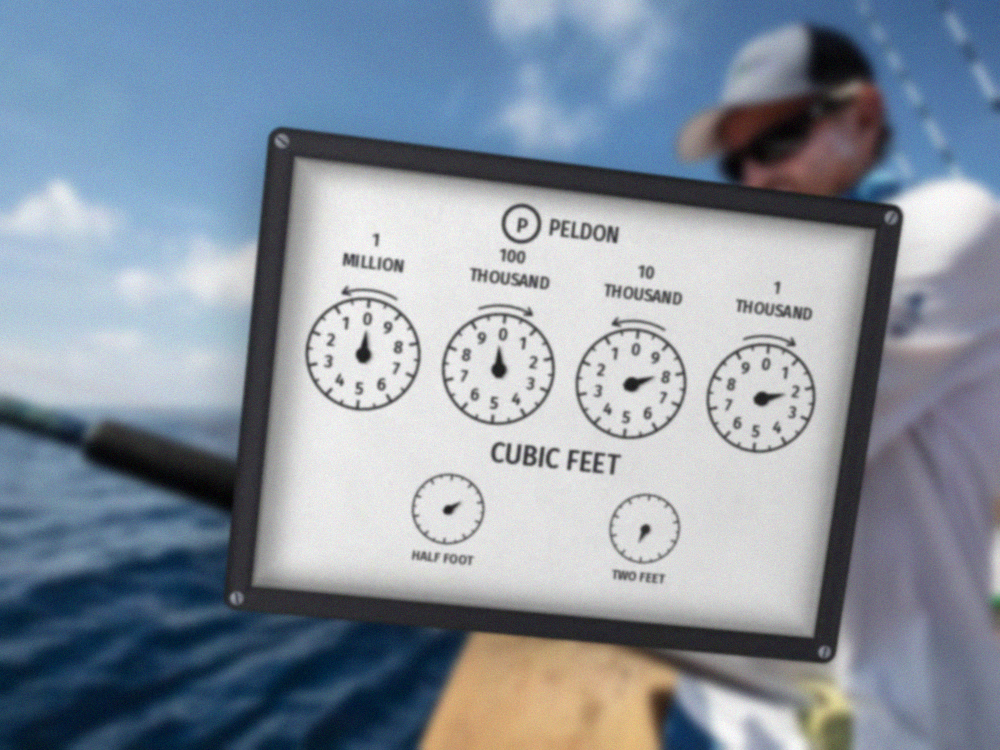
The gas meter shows 998200 ft³
